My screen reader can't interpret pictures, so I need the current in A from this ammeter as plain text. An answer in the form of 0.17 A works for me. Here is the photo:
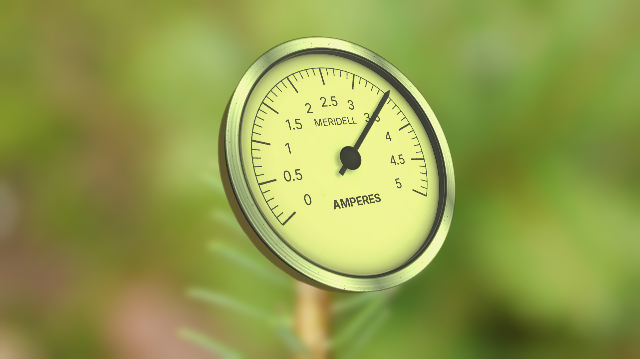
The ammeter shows 3.5 A
